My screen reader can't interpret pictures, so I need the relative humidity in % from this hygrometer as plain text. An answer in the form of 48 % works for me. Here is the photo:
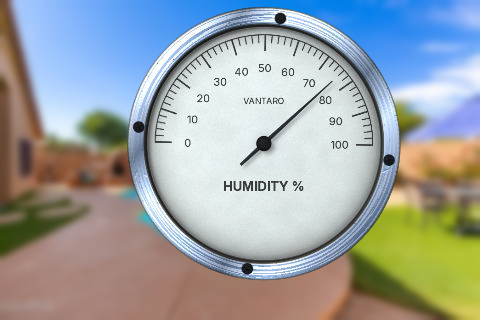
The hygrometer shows 76 %
